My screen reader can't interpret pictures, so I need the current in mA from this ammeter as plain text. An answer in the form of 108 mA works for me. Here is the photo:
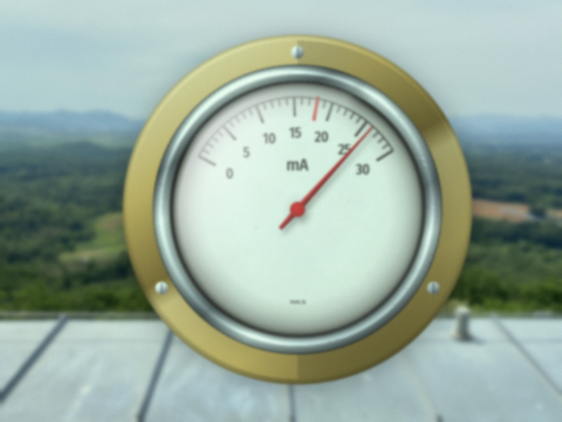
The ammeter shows 26 mA
